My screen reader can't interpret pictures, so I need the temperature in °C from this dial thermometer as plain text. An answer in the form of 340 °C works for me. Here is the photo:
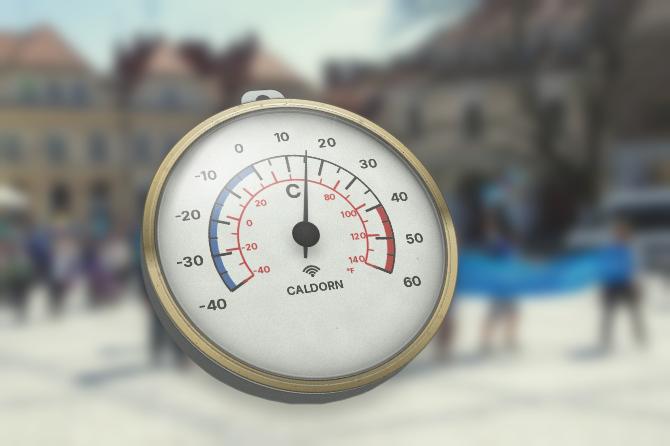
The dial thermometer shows 15 °C
